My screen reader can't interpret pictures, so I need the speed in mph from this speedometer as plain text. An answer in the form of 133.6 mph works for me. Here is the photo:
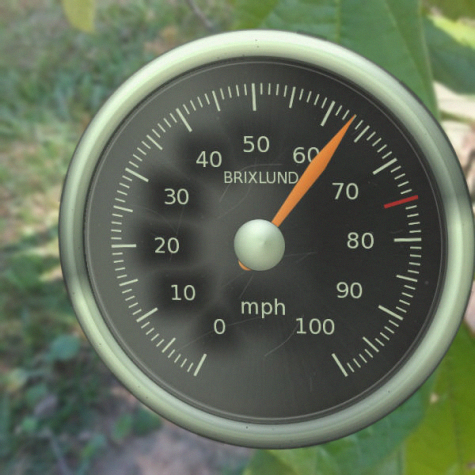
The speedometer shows 63 mph
